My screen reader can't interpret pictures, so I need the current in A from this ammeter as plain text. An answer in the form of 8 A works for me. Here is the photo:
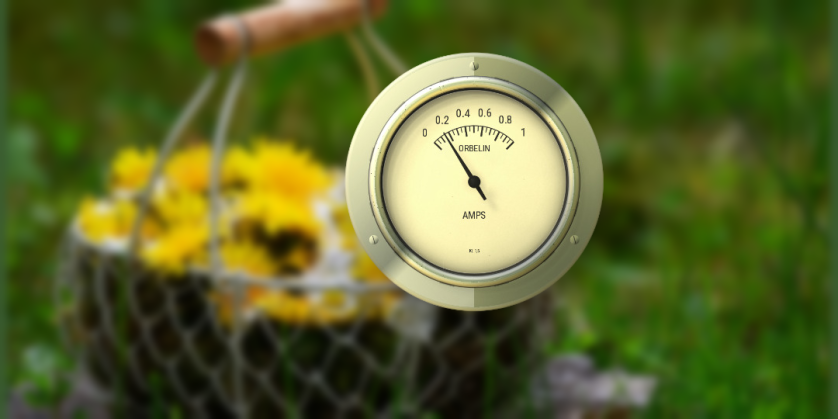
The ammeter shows 0.15 A
